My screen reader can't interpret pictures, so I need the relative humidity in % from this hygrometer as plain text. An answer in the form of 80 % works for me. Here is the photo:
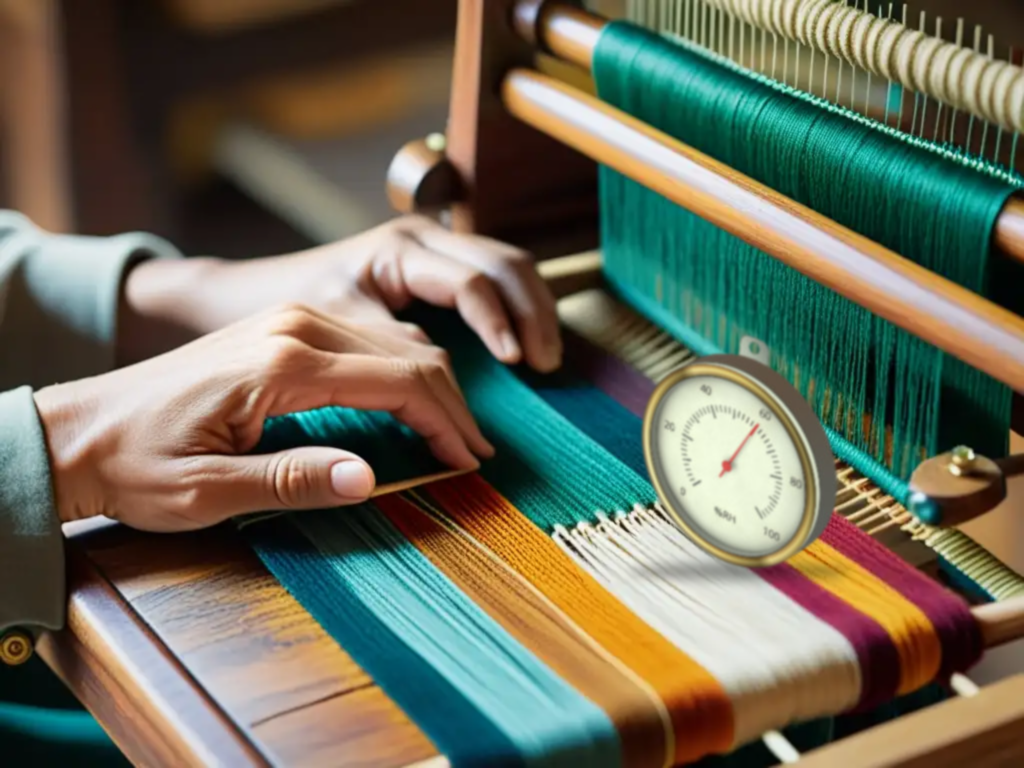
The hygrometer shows 60 %
